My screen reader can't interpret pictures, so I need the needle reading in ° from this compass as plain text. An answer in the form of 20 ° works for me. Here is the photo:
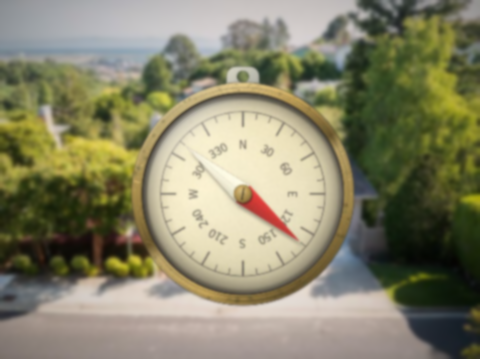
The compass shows 130 °
